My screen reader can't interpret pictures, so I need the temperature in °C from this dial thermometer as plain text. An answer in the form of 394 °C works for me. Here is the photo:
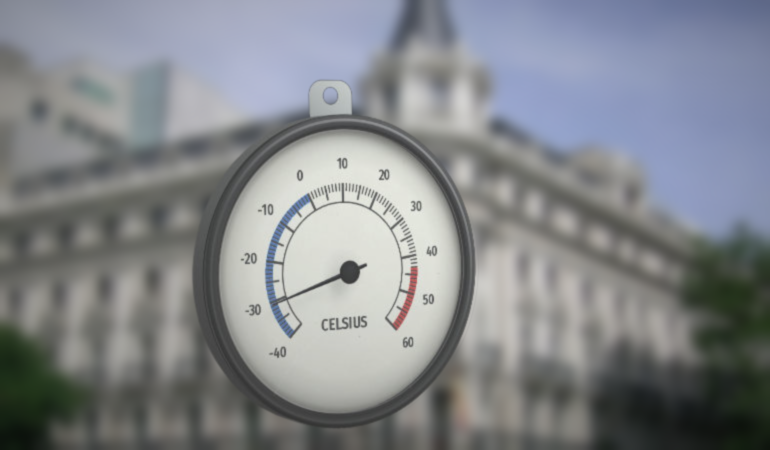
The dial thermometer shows -30 °C
